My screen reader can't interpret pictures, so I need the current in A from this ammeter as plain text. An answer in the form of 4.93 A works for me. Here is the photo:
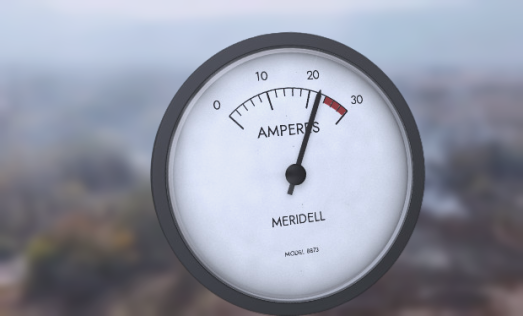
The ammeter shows 22 A
